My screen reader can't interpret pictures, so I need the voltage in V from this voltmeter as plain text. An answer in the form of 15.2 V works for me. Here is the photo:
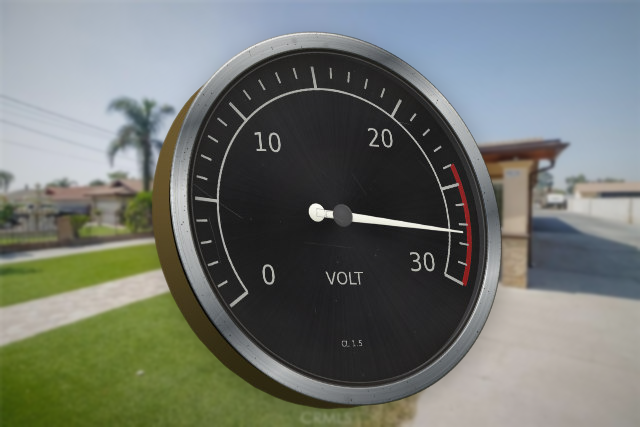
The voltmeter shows 27.5 V
